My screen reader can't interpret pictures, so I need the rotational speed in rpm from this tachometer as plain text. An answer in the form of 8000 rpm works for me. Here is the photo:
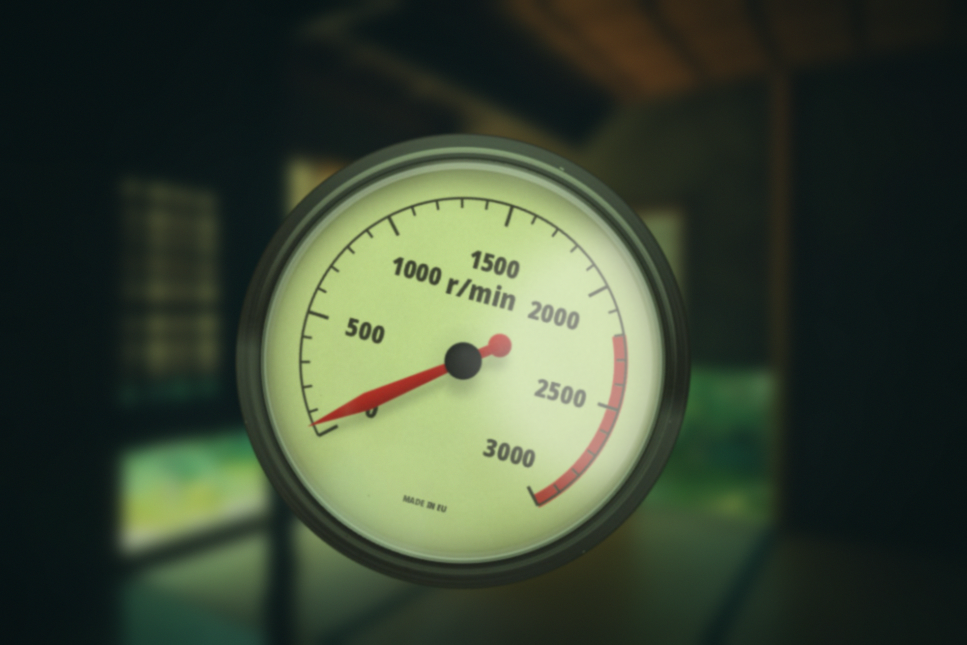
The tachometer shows 50 rpm
